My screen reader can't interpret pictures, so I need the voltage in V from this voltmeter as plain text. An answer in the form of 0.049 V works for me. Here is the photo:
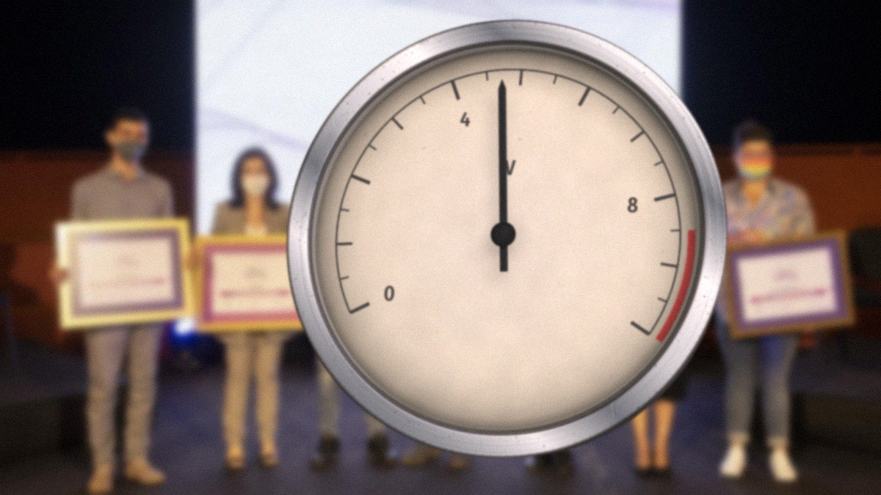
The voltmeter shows 4.75 V
